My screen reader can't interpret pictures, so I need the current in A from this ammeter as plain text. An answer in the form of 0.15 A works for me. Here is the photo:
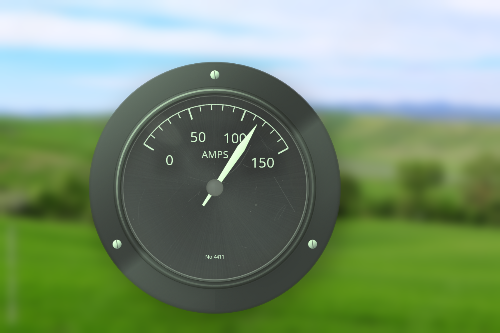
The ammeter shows 115 A
